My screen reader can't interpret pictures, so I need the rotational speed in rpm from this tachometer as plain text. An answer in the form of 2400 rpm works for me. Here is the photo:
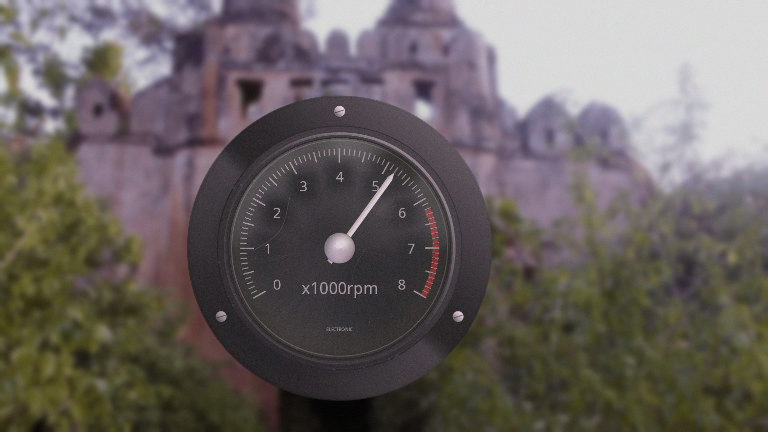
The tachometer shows 5200 rpm
